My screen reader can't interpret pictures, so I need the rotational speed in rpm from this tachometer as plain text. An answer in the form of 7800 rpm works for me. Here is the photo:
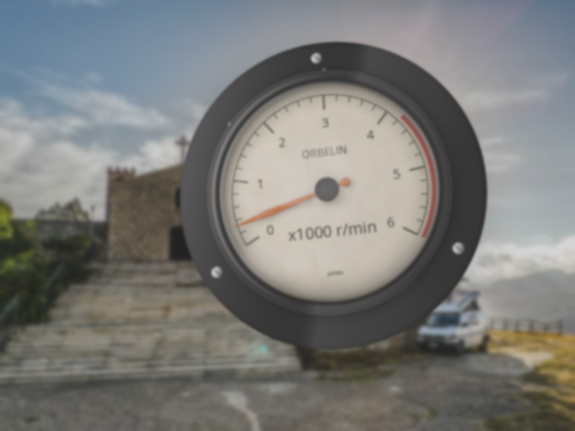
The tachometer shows 300 rpm
